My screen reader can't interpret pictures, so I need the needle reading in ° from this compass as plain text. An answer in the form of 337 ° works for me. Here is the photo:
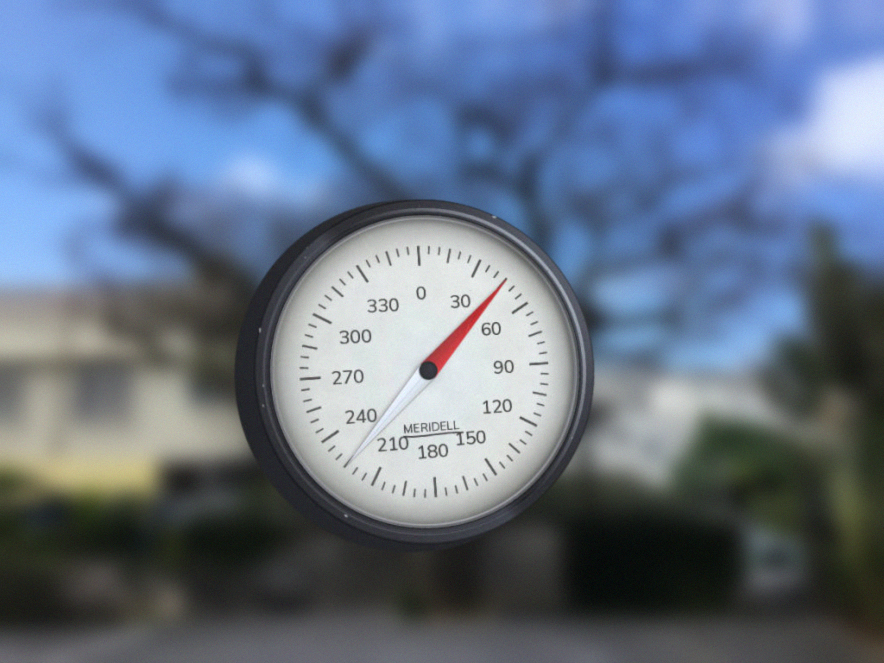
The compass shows 45 °
